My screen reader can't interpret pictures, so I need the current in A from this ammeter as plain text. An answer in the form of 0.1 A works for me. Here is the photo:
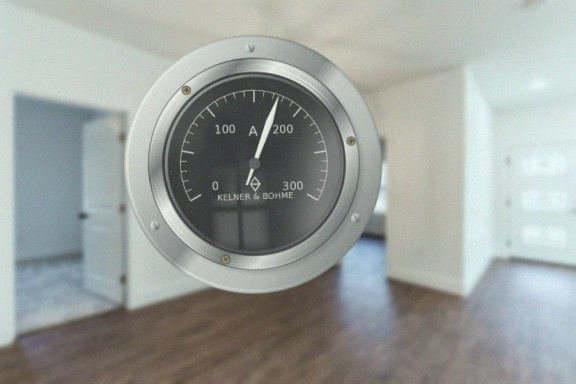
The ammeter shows 175 A
